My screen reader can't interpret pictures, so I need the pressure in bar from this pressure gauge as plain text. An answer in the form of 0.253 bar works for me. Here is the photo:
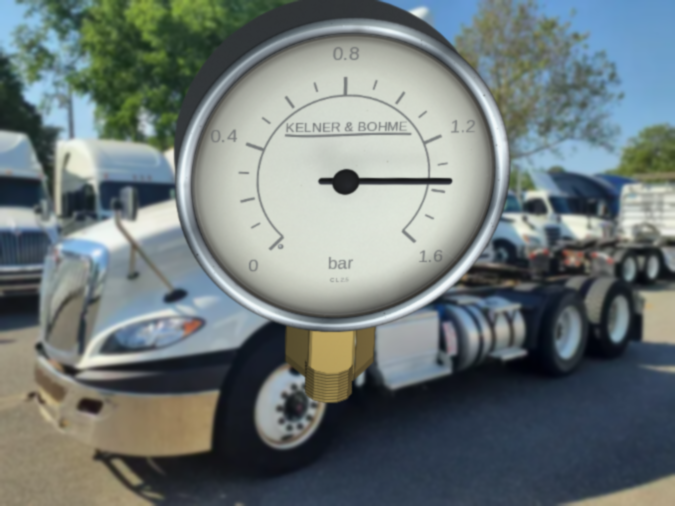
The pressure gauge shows 1.35 bar
